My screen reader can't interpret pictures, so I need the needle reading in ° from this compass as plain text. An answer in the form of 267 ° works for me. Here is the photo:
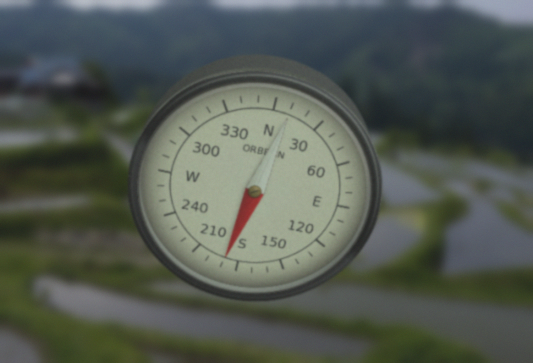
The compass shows 190 °
